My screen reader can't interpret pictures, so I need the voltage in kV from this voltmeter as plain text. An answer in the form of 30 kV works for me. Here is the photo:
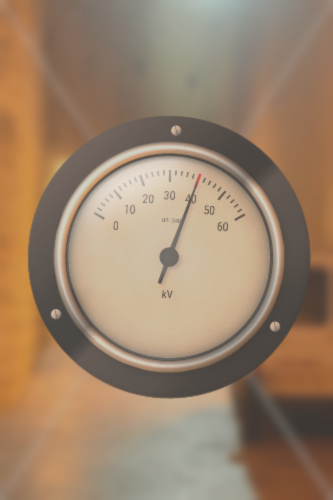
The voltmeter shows 40 kV
